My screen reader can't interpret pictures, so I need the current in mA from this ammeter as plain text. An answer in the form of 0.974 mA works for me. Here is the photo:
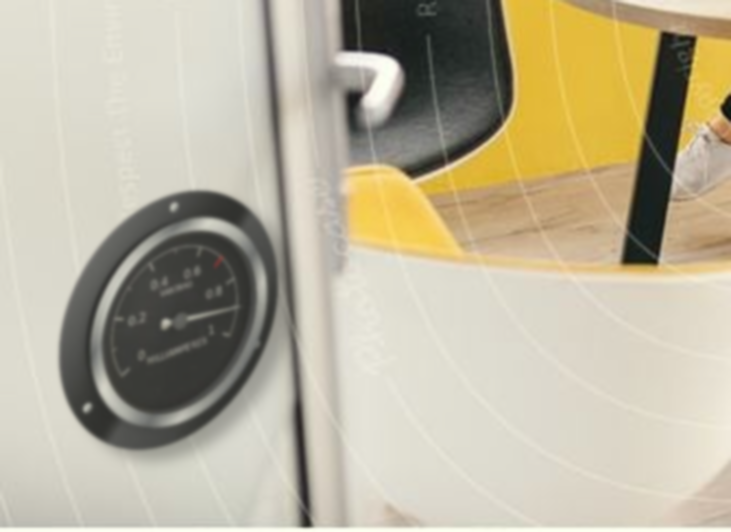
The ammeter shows 0.9 mA
